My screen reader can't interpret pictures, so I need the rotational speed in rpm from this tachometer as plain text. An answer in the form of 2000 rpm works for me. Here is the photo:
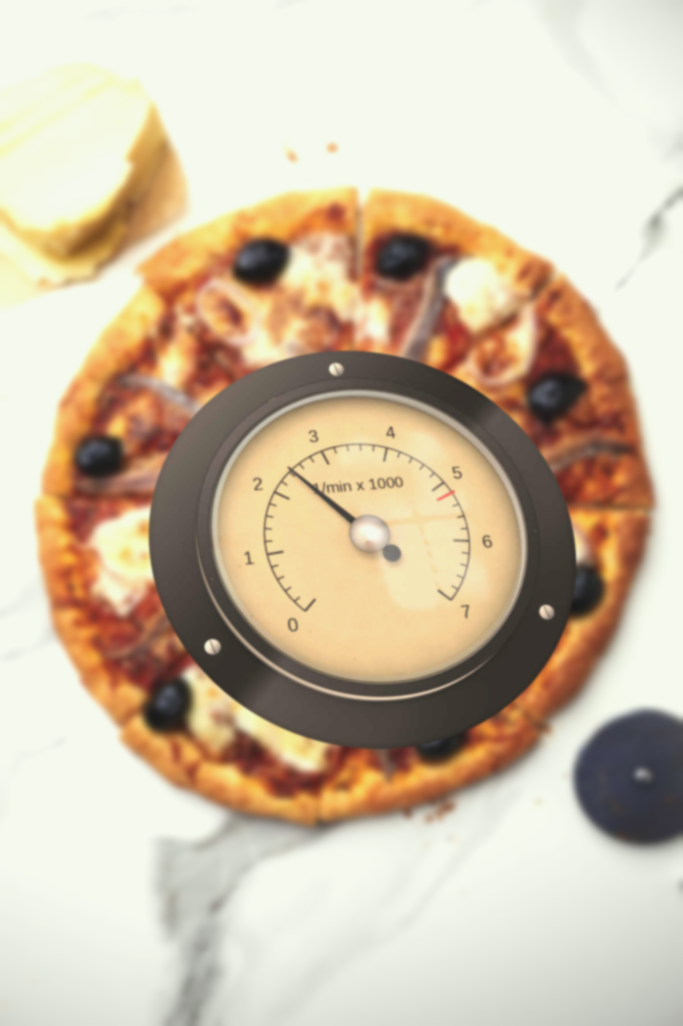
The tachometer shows 2400 rpm
